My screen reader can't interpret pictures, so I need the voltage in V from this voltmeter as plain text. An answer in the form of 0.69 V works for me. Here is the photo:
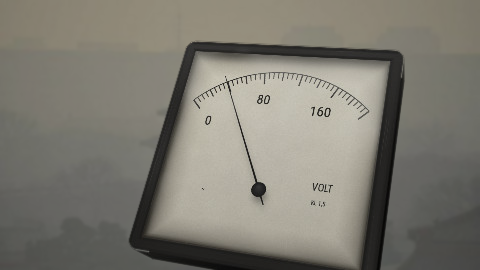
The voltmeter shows 40 V
